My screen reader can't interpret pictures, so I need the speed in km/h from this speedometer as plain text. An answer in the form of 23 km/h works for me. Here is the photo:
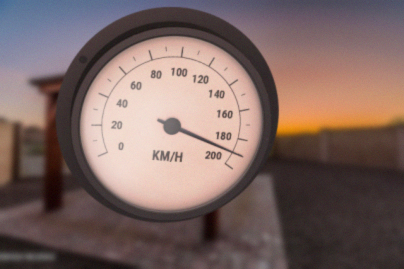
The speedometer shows 190 km/h
